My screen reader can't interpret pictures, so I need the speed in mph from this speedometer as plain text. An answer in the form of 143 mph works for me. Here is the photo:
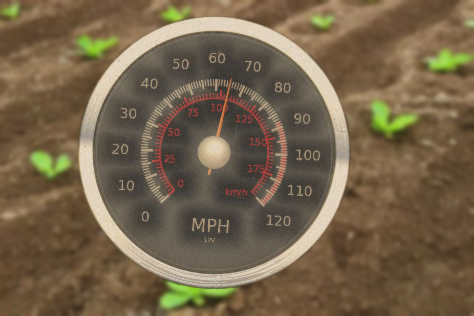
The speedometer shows 65 mph
